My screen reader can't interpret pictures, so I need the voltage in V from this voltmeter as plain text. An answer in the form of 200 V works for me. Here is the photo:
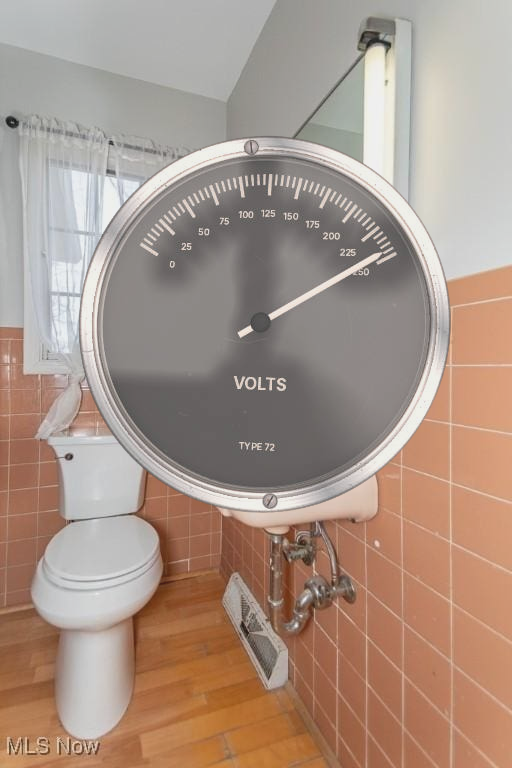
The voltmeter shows 245 V
